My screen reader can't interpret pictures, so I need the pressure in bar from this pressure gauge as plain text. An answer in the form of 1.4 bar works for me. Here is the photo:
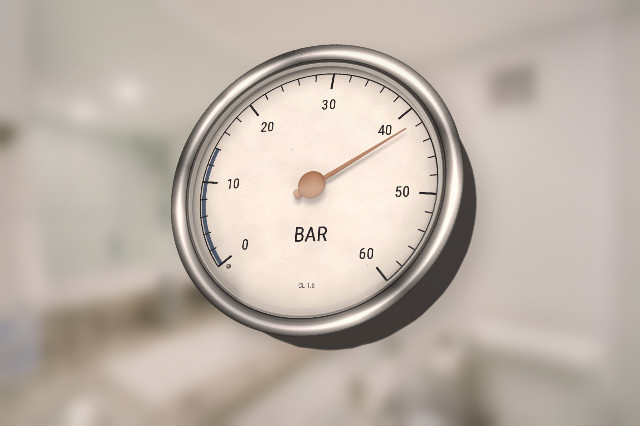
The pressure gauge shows 42 bar
